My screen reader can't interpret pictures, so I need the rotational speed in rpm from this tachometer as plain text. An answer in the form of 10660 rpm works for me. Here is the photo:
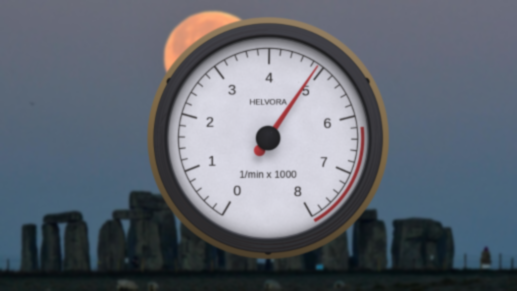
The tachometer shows 4900 rpm
